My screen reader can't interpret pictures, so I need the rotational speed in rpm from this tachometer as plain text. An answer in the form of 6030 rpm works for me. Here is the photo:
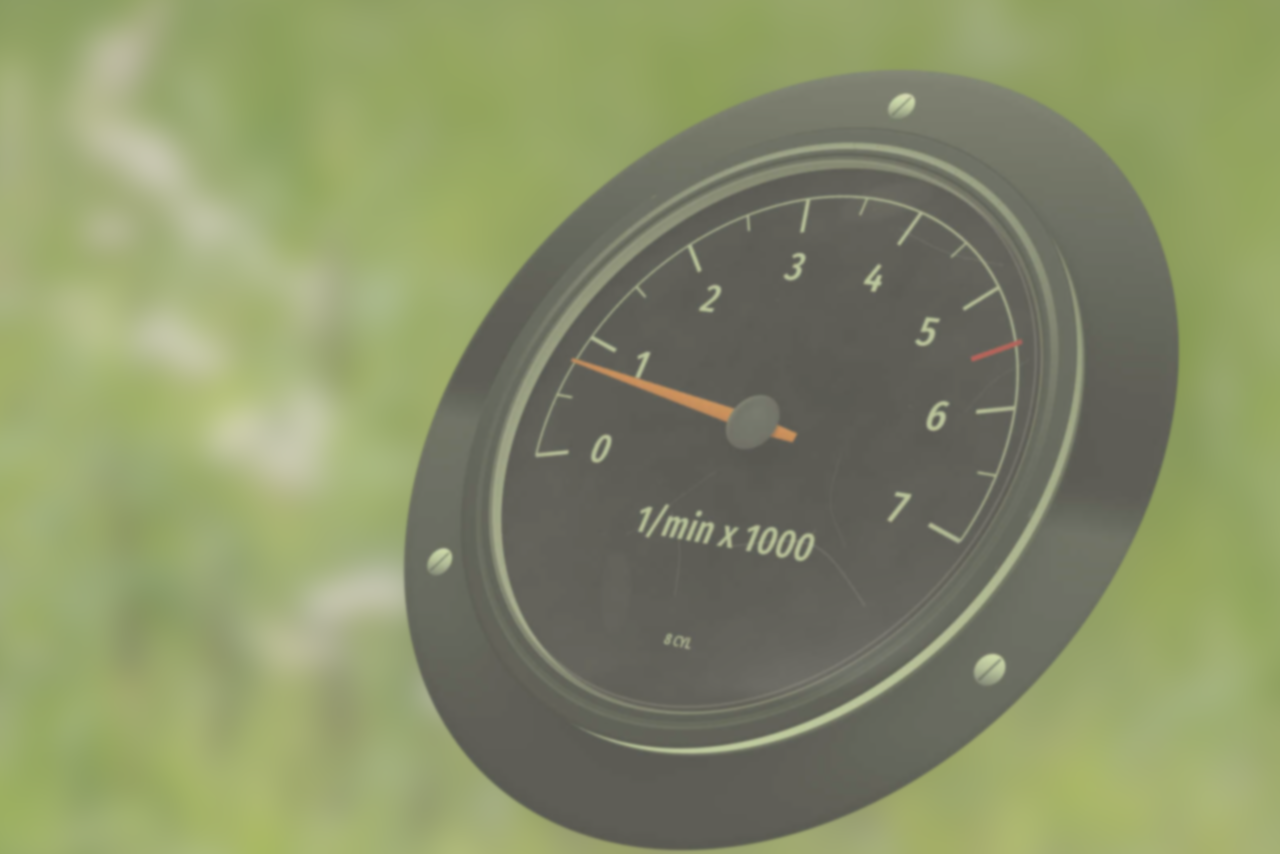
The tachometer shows 750 rpm
